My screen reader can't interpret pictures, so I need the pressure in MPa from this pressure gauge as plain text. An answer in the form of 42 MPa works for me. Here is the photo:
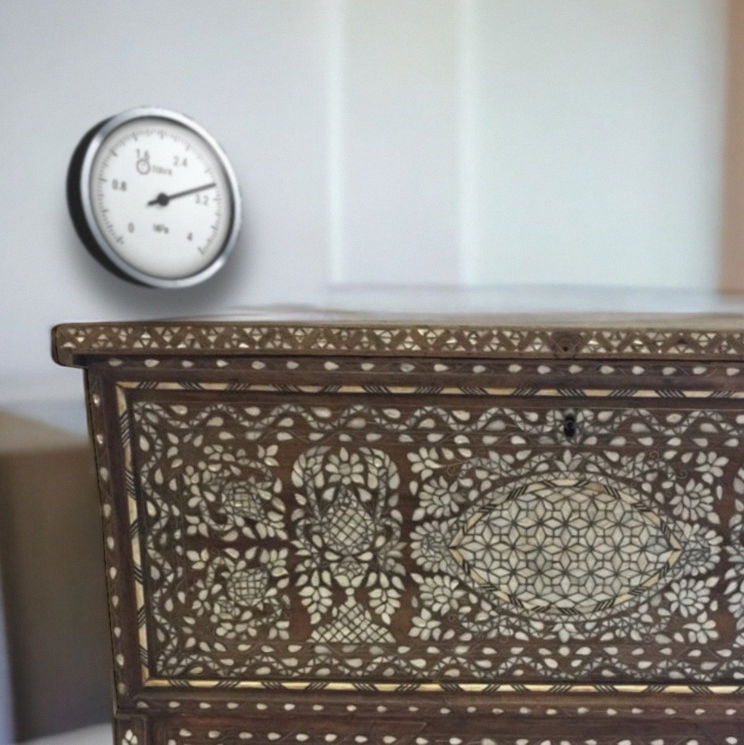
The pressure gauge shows 3 MPa
